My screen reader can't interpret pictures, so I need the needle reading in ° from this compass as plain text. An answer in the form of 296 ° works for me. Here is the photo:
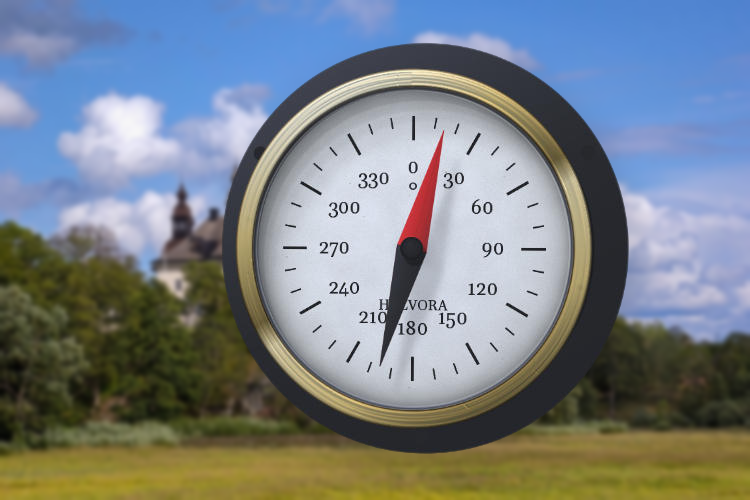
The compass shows 15 °
